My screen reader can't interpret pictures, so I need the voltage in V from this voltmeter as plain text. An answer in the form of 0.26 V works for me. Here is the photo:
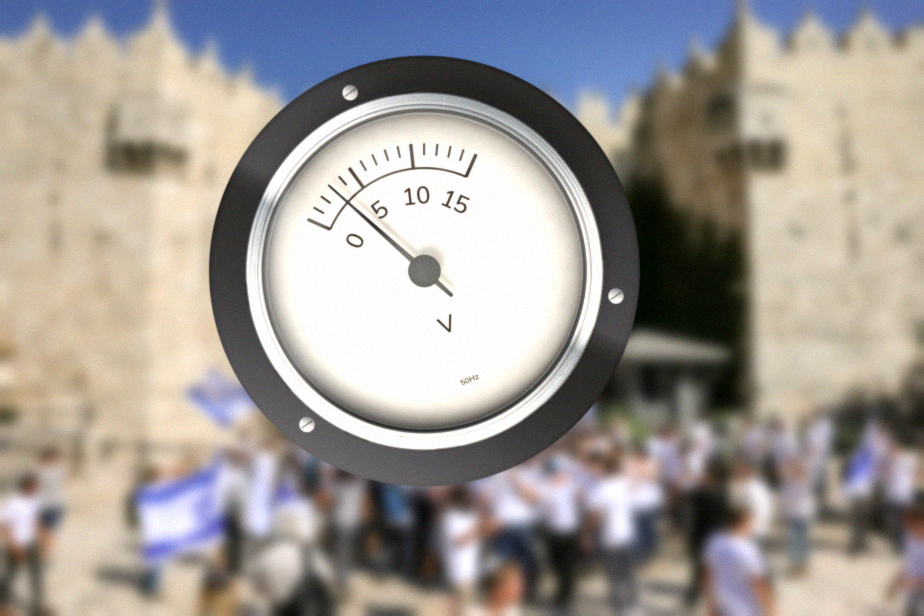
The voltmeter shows 3 V
